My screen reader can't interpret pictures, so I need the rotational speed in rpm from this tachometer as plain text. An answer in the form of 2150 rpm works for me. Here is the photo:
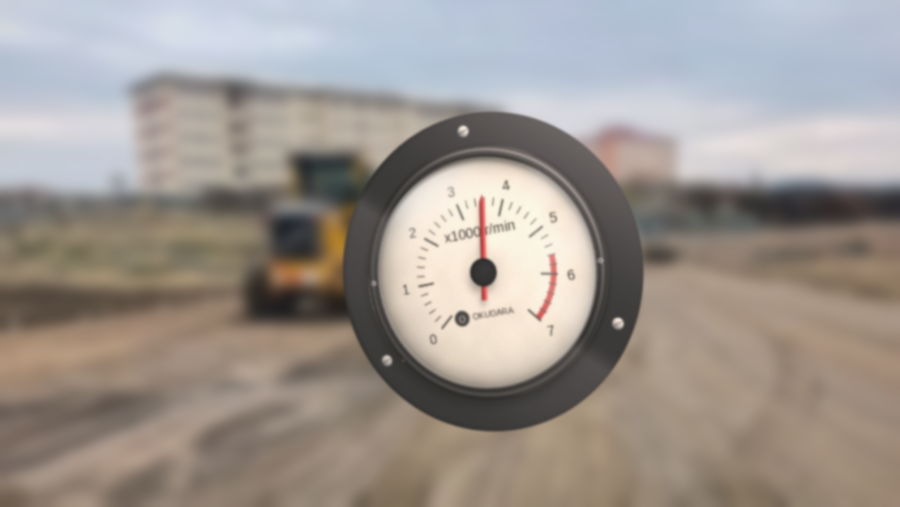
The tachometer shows 3600 rpm
